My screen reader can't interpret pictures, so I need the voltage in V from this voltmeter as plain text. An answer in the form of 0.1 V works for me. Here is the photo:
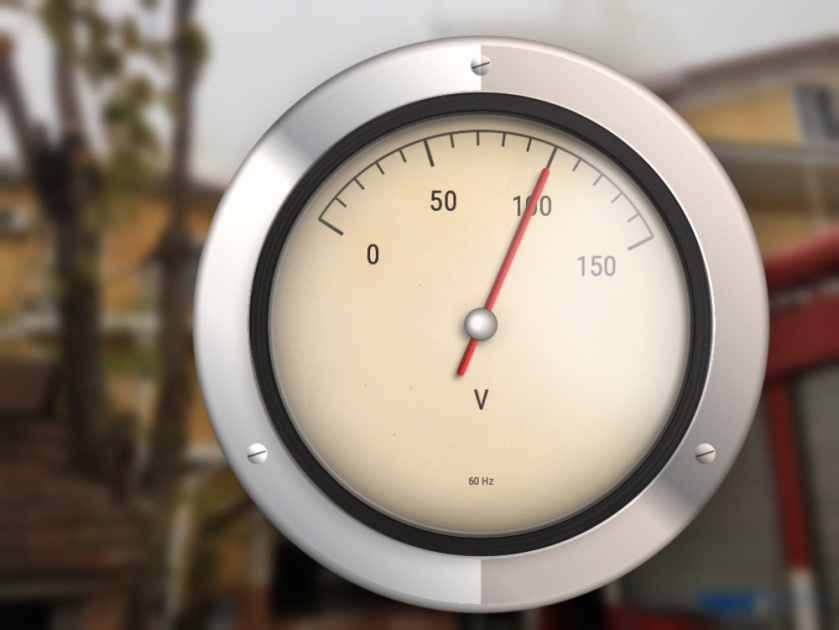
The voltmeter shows 100 V
